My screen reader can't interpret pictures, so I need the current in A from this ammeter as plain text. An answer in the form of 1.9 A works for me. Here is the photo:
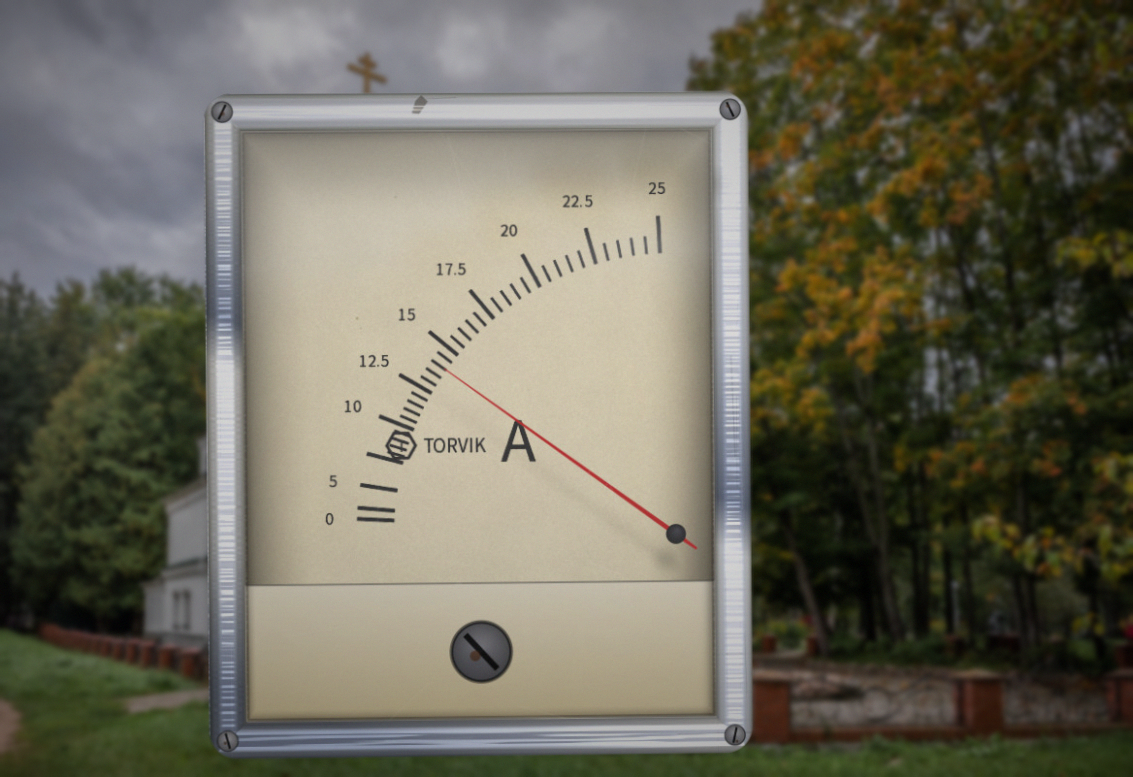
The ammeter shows 14 A
